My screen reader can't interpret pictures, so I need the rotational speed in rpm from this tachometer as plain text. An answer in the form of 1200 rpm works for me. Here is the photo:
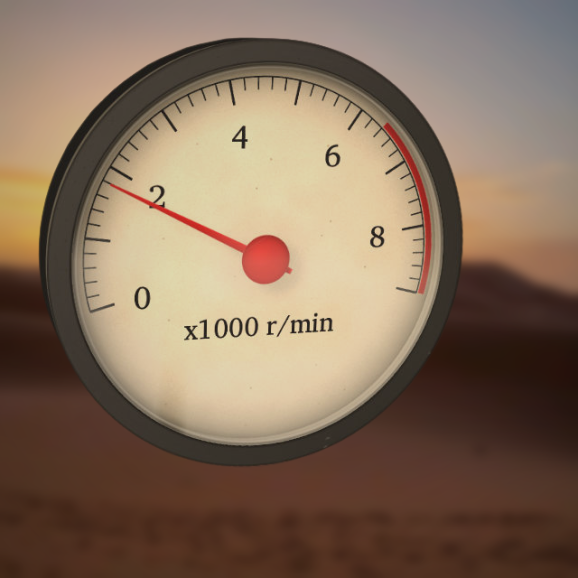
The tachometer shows 1800 rpm
